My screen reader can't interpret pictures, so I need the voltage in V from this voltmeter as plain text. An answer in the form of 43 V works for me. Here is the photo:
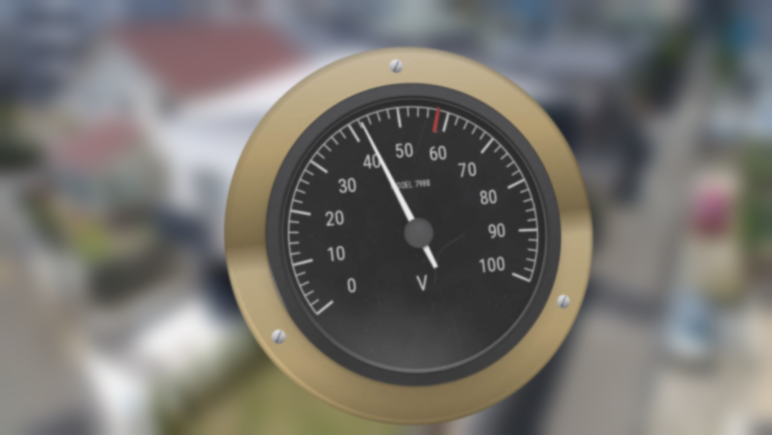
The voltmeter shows 42 V
